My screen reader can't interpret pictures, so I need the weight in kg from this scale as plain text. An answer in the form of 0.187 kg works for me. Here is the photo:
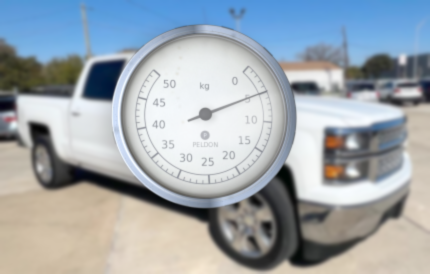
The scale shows 5 kg
